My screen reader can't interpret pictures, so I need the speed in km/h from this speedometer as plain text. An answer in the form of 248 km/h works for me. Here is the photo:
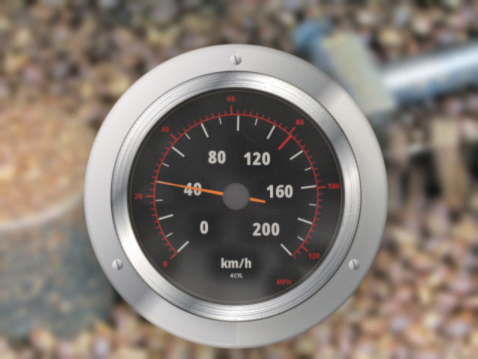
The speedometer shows 40 km/h
